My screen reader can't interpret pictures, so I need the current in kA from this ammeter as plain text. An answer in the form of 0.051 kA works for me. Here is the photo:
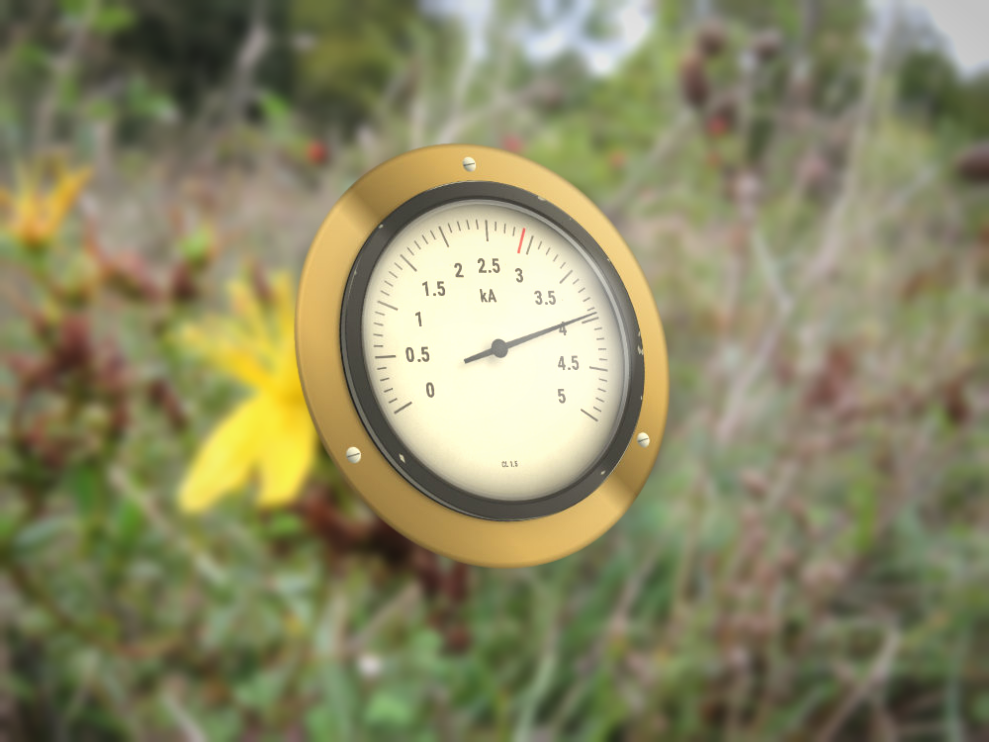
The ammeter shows 3.95 kA
